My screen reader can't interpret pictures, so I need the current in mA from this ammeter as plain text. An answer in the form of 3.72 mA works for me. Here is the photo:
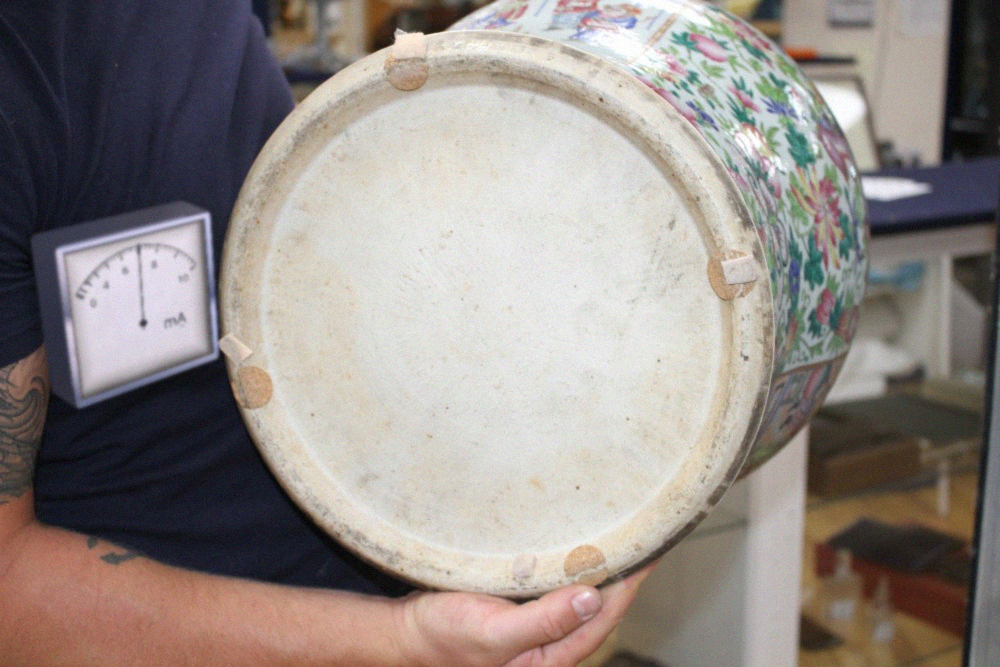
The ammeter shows 7 mA
